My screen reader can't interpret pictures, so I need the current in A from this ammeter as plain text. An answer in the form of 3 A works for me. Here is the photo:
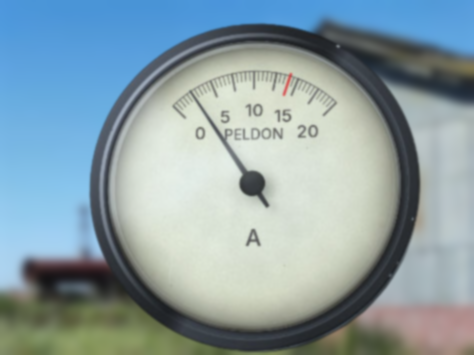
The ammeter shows 2.5 A
